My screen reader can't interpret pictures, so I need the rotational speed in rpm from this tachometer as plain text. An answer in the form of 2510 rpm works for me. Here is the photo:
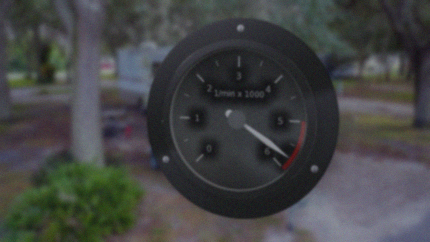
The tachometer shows 5750 rpm
